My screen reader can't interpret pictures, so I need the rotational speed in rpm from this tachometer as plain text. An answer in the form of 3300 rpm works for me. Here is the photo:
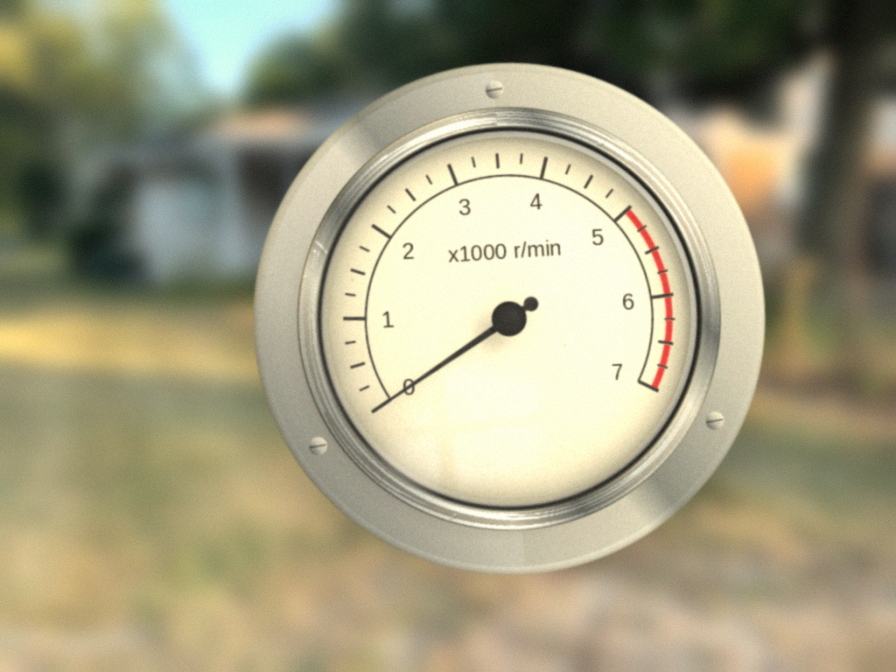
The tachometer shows 0 rpm
